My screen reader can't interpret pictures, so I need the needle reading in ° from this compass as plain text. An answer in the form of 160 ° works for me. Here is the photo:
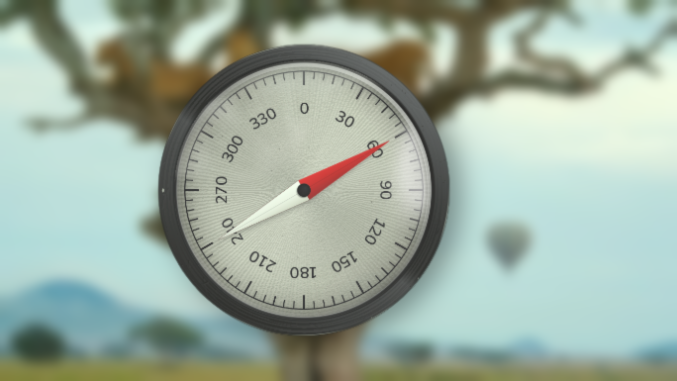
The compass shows 60 °
